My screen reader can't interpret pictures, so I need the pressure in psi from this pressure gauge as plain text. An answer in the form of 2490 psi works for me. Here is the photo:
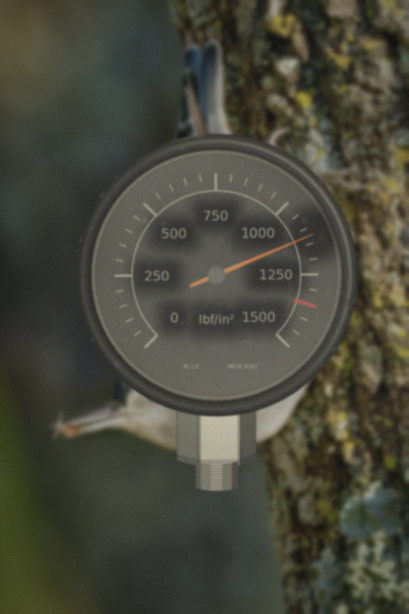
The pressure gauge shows 1125 psi
